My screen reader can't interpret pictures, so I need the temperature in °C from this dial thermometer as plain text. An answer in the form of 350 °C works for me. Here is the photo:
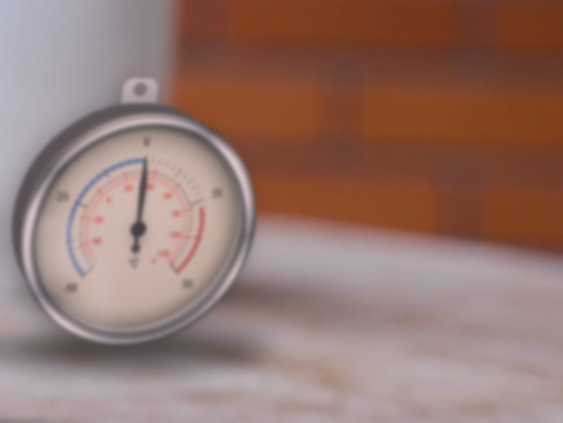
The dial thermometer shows 0 °C
